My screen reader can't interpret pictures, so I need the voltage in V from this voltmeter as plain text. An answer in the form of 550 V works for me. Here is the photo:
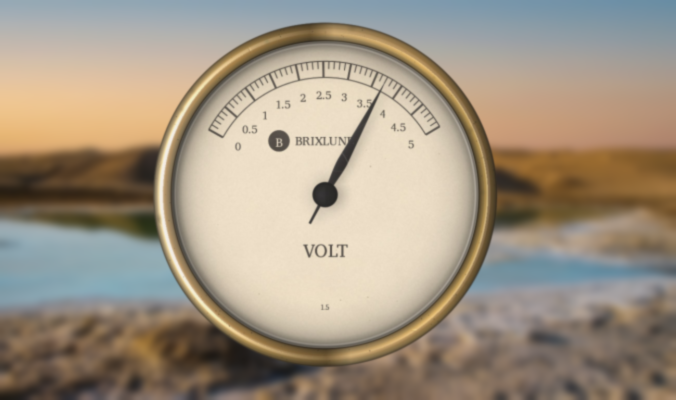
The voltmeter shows 3.7 V
